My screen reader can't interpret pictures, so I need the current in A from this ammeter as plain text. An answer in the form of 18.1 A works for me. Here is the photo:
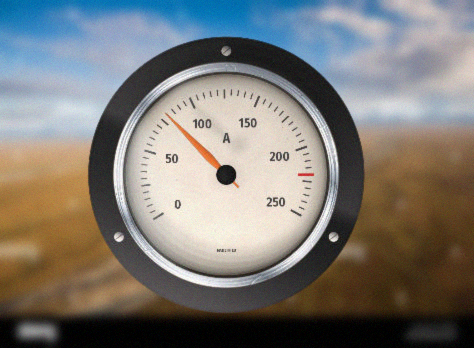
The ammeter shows 80 A
